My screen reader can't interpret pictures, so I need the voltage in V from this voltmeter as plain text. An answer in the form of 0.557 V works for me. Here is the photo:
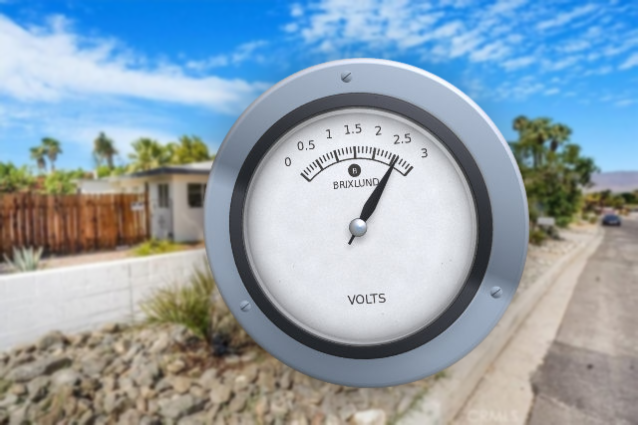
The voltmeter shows 2.6 V
